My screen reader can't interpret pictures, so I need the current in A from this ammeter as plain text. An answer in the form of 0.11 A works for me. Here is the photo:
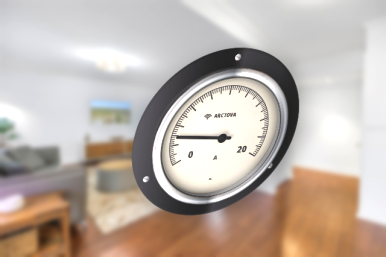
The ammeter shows 3 A
